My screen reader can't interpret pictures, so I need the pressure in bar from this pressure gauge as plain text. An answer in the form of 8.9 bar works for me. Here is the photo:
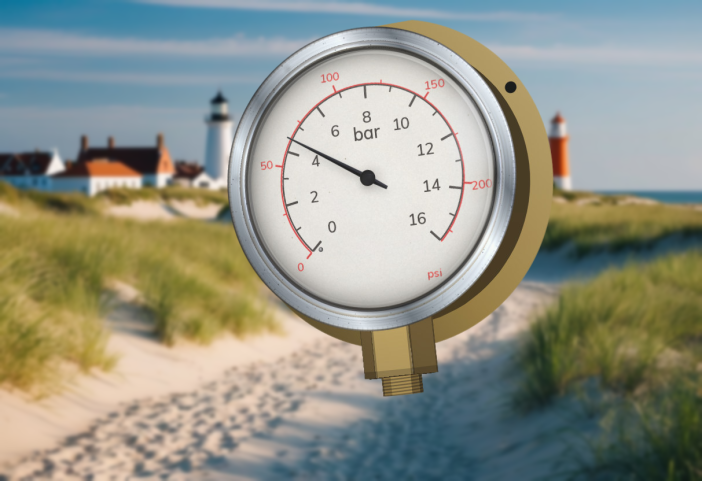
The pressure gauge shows 4.5 bar
